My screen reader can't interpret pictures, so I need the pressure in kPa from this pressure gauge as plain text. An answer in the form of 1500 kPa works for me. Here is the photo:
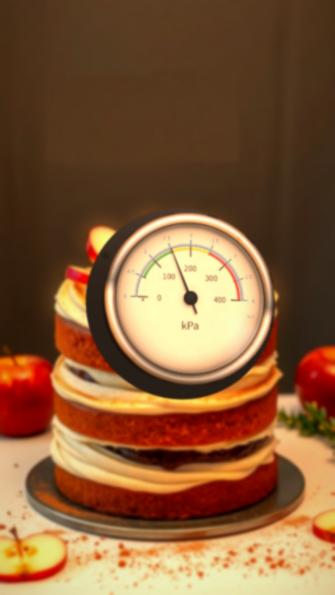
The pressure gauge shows 150 kPa
